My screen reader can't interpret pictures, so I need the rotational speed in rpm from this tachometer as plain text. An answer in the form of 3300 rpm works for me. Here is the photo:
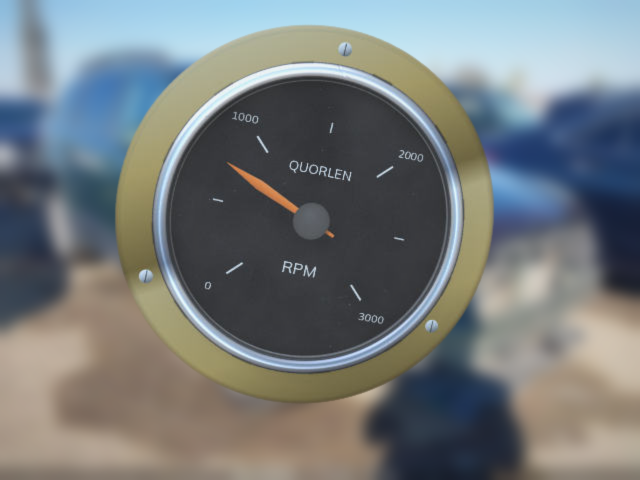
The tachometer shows 750 rpm
